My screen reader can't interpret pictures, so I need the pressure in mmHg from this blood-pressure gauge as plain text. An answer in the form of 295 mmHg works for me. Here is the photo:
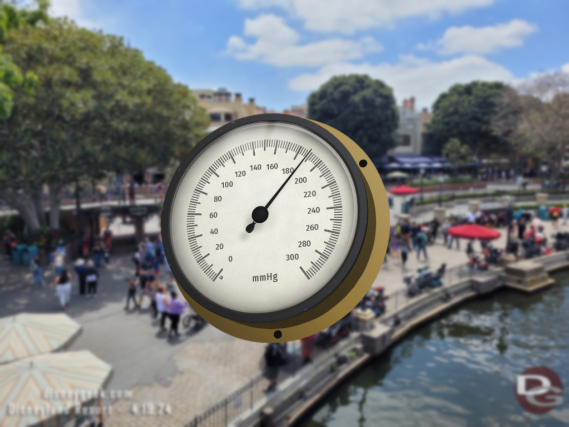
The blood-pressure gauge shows 190 mmHg
